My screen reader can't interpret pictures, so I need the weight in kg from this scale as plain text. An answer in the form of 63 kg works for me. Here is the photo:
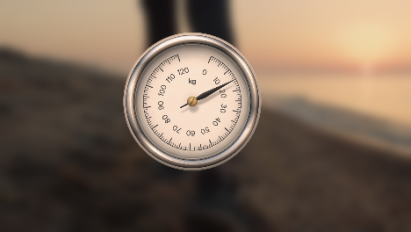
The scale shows 15 kg
